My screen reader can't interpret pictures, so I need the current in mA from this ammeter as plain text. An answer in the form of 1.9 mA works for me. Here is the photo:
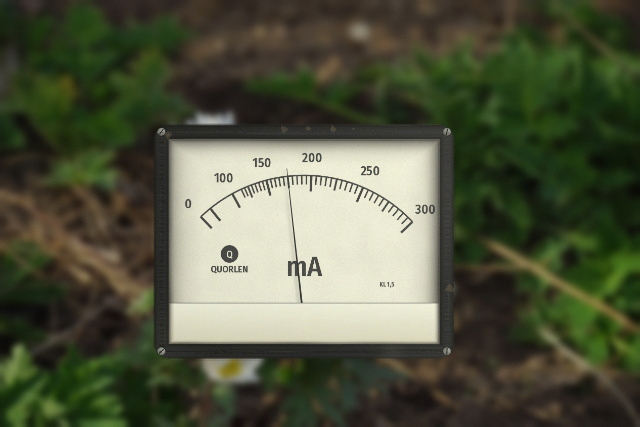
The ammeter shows 175 mA
